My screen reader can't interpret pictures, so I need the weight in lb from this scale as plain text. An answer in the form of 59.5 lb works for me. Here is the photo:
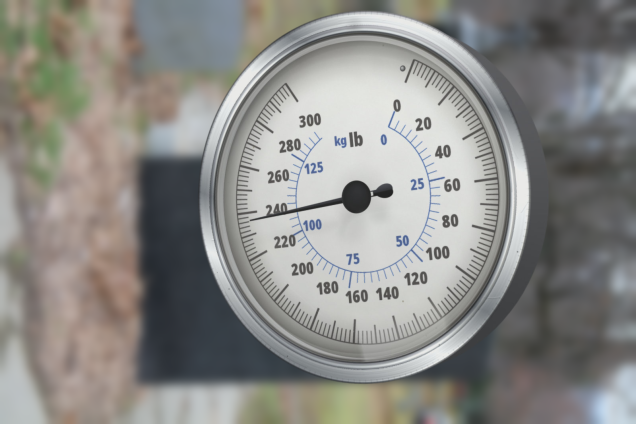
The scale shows 236 lb
